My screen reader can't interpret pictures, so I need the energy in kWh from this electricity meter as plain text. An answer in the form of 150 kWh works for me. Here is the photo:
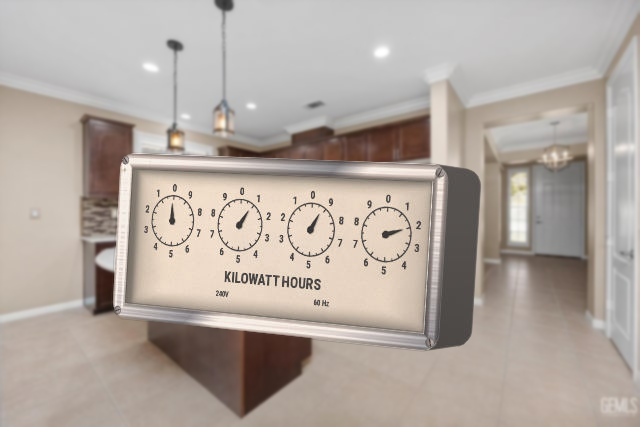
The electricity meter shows 92 kWh
